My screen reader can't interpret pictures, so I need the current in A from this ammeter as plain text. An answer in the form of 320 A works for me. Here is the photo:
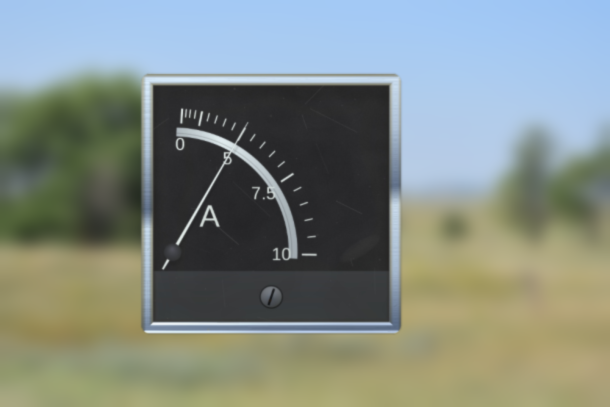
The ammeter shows 5 A
